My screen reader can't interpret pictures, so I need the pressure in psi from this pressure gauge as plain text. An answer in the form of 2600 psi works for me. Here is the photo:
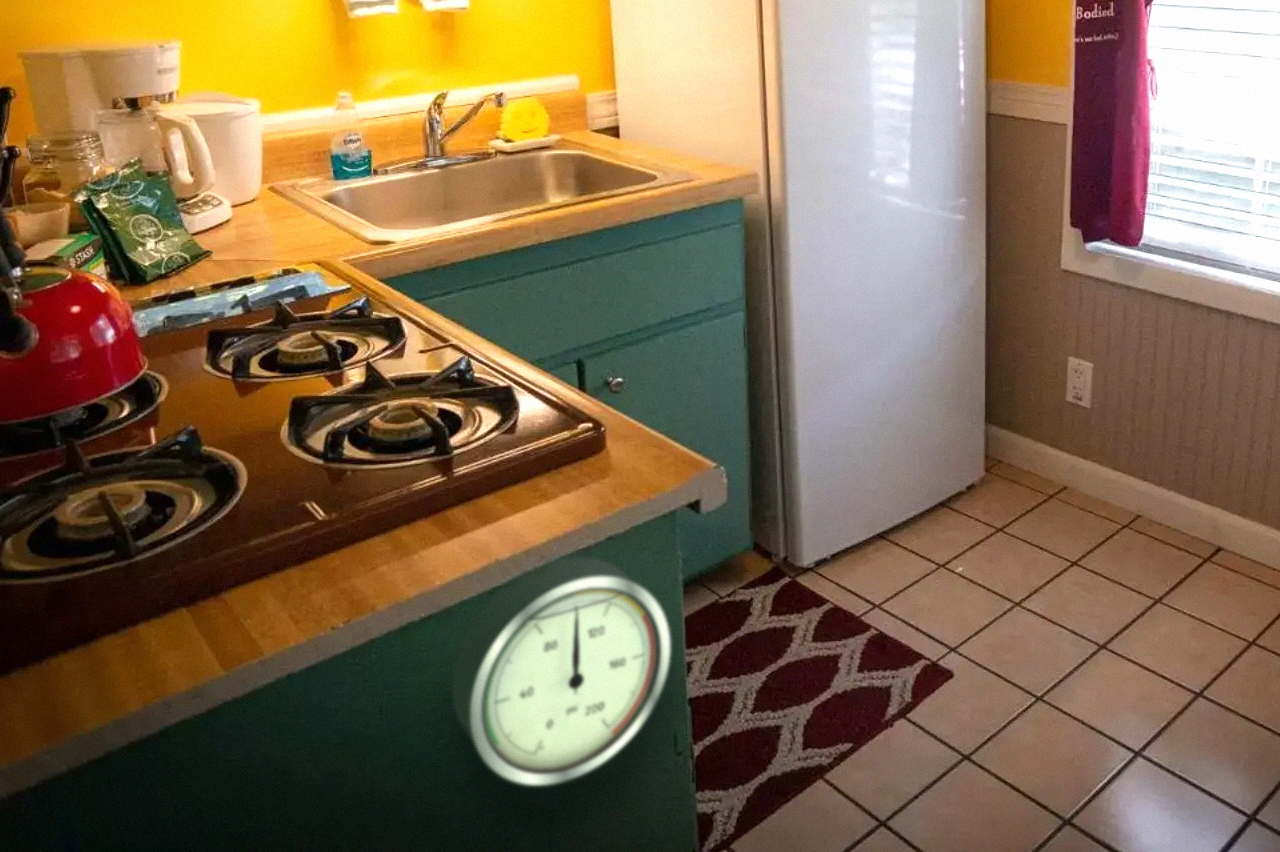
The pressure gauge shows 100 psi
